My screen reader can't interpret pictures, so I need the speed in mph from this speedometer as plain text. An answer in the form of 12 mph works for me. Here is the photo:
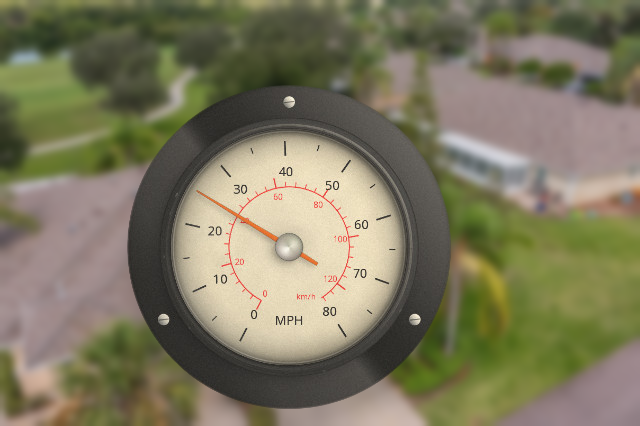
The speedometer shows 25 mph
